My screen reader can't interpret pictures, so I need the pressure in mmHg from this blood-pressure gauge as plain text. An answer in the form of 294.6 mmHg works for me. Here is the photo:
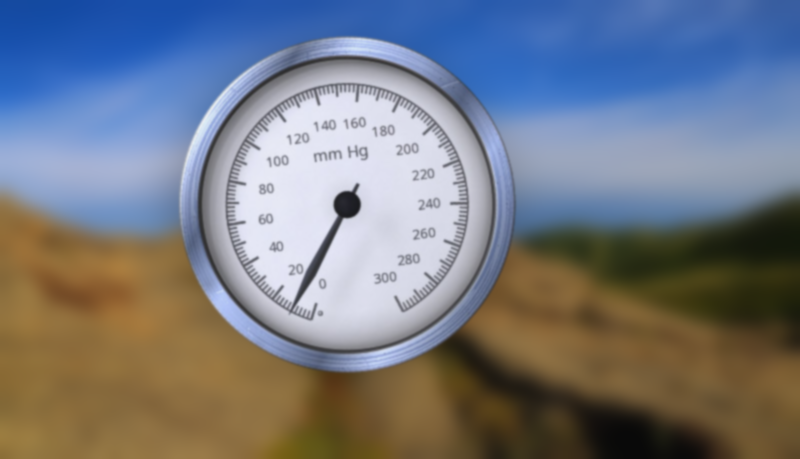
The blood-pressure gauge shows 10 mmHg
